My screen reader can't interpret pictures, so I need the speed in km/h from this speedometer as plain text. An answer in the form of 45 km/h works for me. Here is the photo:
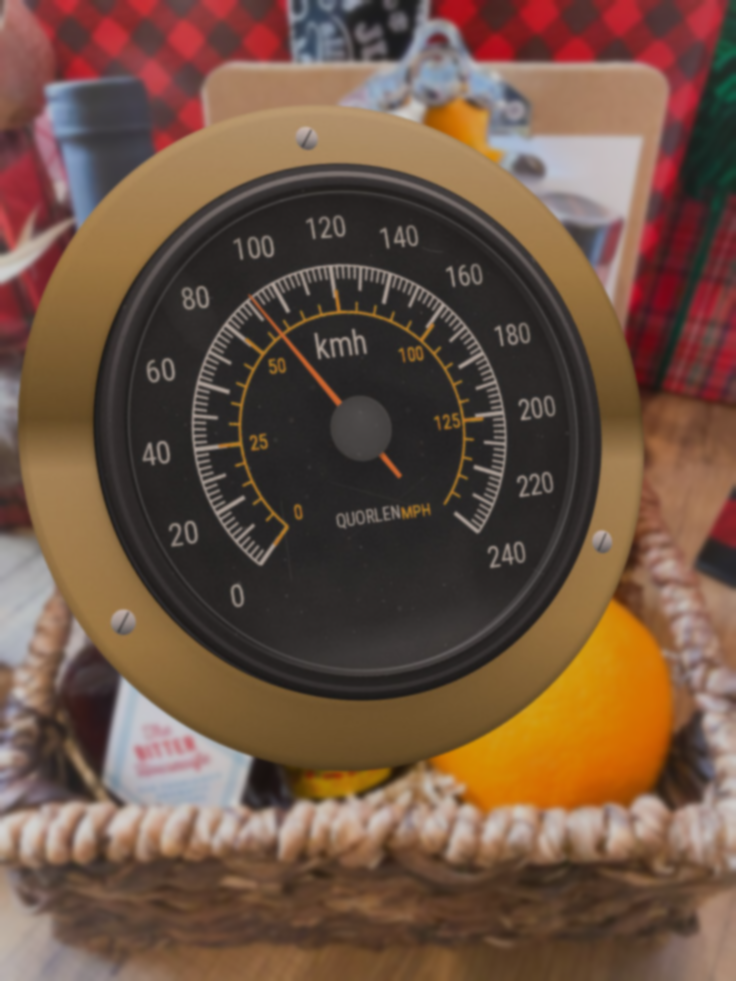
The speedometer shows 90 km/h
